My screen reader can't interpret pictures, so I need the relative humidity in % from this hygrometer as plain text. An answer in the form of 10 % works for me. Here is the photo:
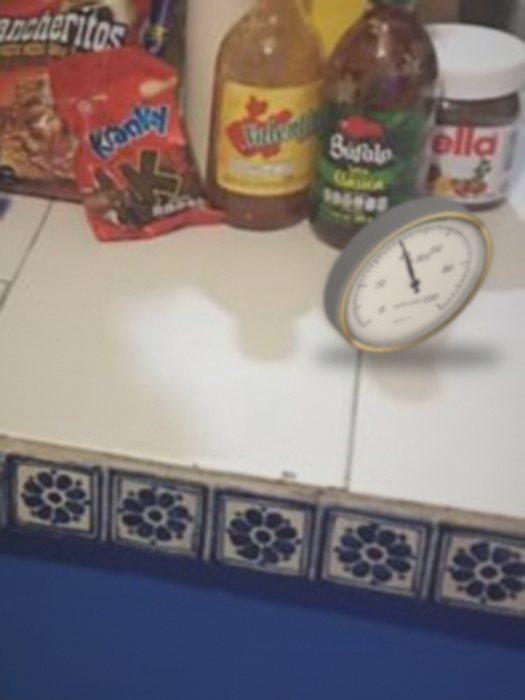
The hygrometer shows 40 %
